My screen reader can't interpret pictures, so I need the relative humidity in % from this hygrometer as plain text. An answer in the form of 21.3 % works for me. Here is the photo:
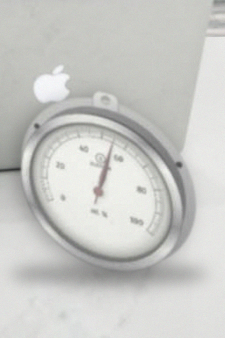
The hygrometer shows 55 %
